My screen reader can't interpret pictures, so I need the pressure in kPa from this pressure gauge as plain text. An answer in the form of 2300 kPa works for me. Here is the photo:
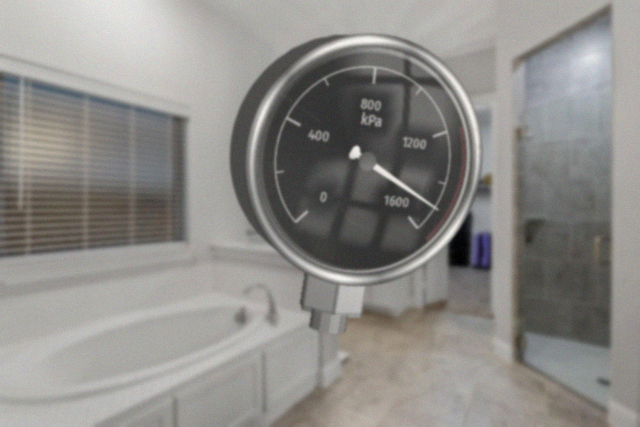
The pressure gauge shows 1500 kPa
